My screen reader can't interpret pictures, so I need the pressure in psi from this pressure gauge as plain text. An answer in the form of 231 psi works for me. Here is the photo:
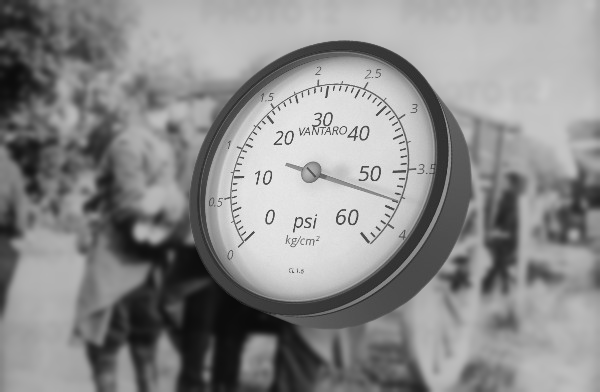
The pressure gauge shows 54 psi
